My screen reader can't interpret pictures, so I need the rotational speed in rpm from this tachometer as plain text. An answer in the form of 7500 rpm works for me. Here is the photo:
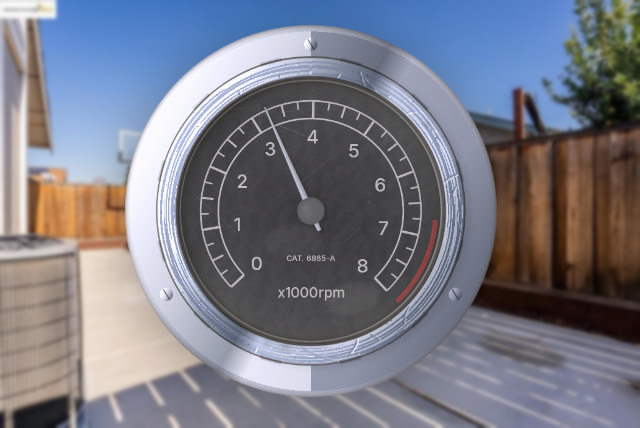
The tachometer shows 3250 rpm
